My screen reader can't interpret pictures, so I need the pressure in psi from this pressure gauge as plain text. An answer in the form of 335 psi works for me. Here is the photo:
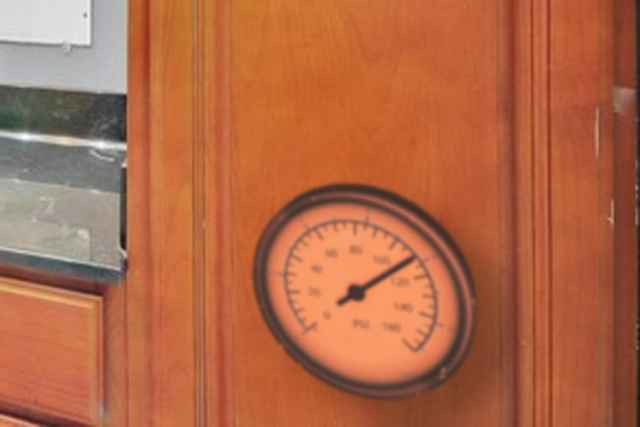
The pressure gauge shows 110 psi
